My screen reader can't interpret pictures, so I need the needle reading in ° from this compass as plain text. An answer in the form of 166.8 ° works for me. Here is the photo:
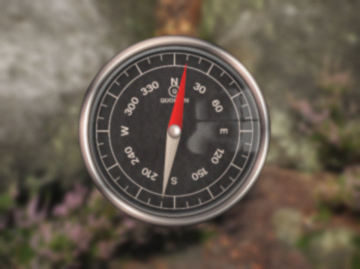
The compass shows 10 °
